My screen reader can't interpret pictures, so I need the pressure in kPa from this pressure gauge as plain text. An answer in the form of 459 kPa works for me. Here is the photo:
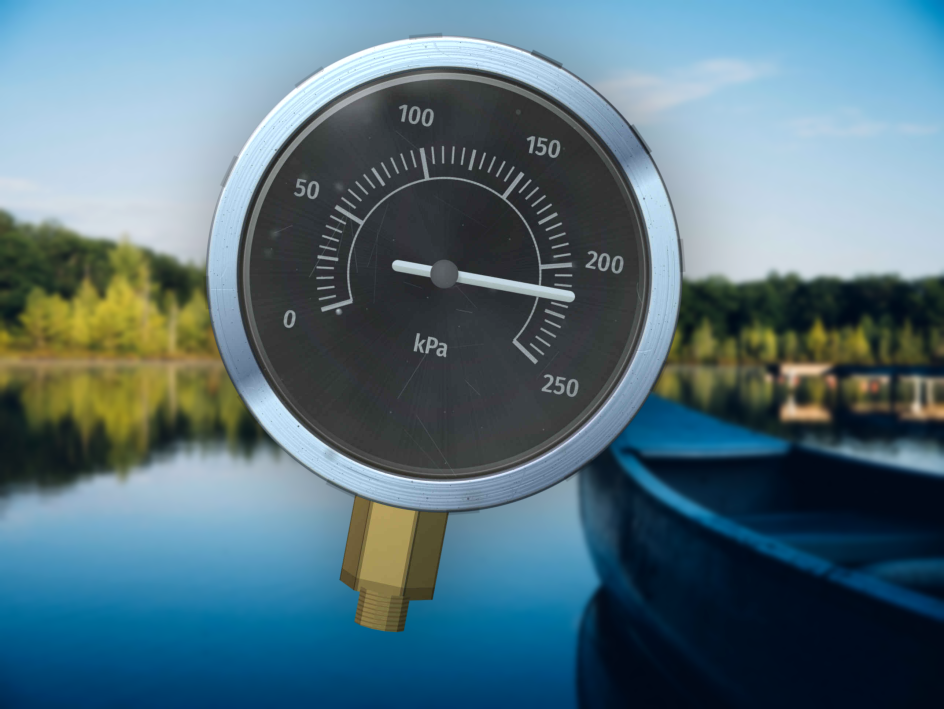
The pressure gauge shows 215 kPa
